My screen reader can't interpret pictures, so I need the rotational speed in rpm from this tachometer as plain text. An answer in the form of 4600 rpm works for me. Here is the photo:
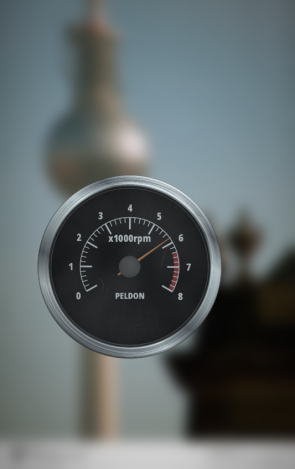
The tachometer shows 5800 rpm
